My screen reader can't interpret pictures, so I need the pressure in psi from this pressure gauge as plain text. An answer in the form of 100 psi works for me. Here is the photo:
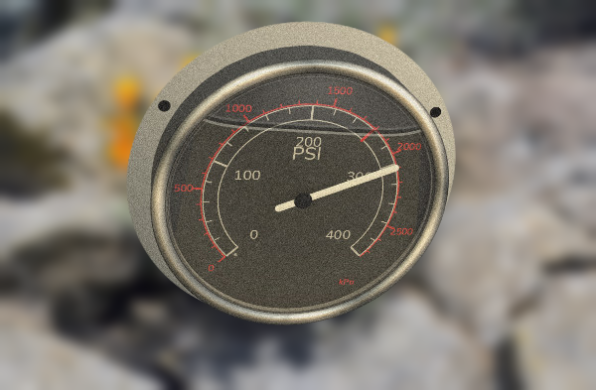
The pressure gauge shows 300 psi
